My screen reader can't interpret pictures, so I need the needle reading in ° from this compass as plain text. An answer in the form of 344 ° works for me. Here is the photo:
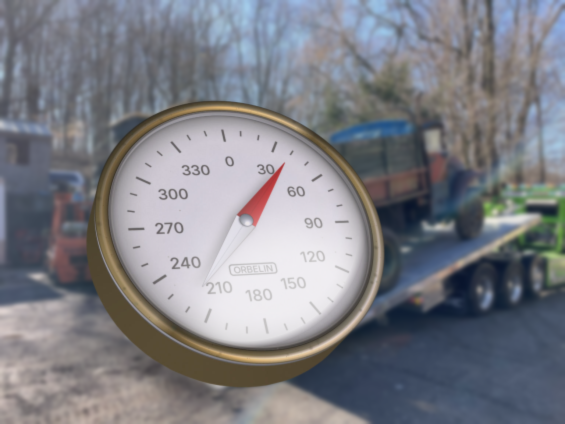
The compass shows 40 °
